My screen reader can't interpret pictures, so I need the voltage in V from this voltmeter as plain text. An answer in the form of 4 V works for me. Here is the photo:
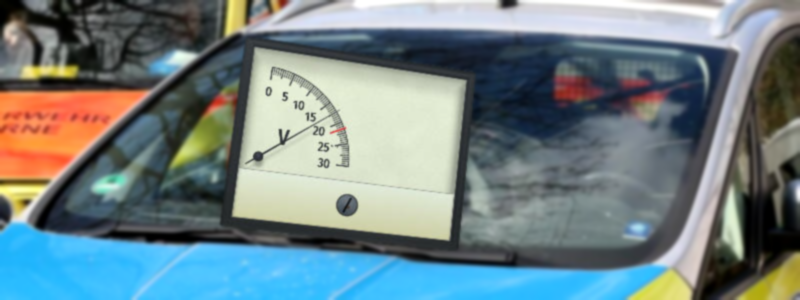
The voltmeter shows 17.5 V
